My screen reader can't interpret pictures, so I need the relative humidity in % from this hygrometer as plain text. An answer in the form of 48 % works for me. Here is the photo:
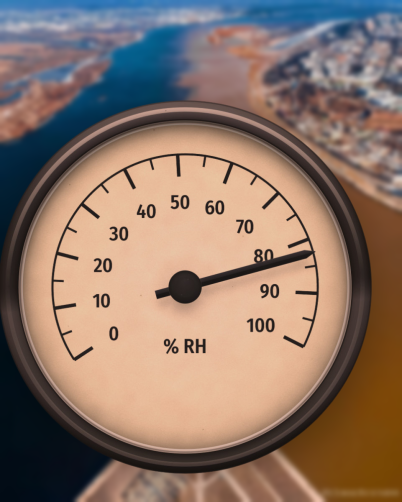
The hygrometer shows 82.5 %
